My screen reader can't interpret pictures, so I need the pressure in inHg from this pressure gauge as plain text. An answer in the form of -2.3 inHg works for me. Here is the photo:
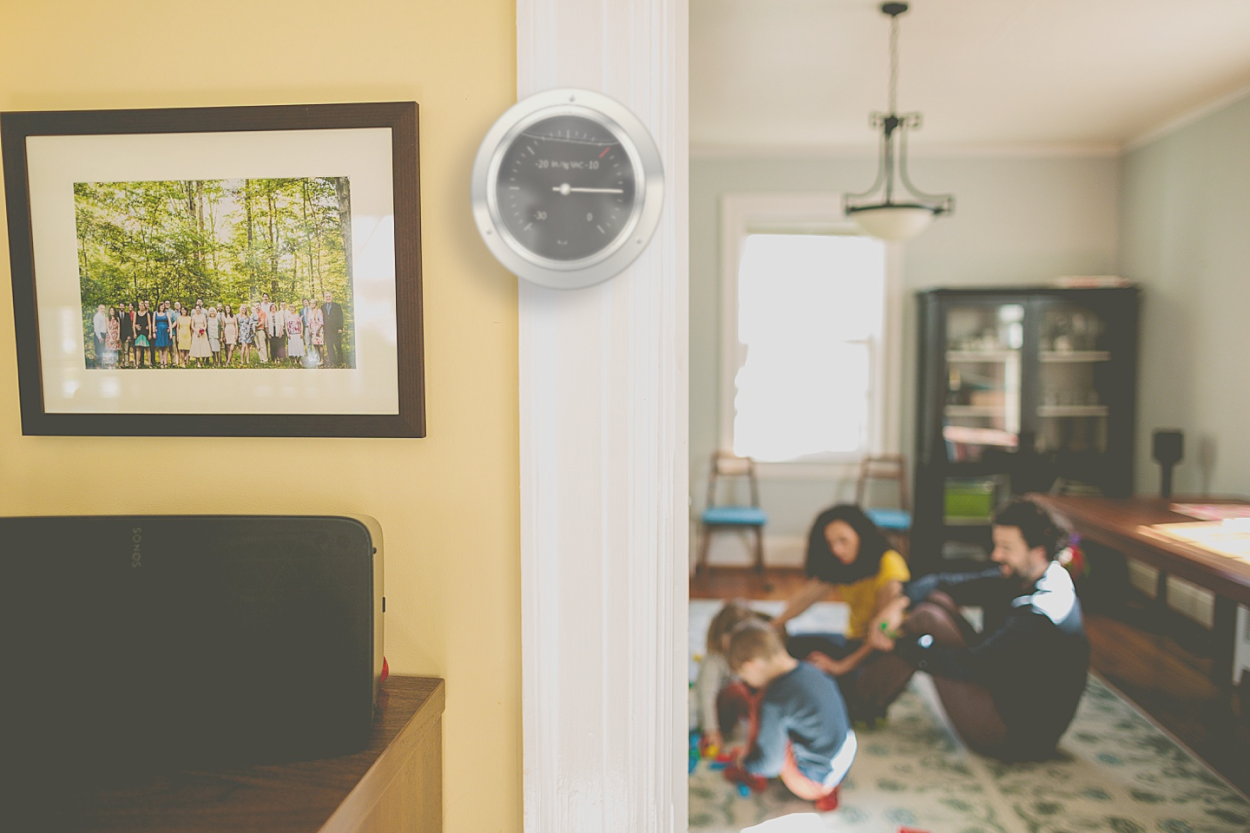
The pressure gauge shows -5 inHg
